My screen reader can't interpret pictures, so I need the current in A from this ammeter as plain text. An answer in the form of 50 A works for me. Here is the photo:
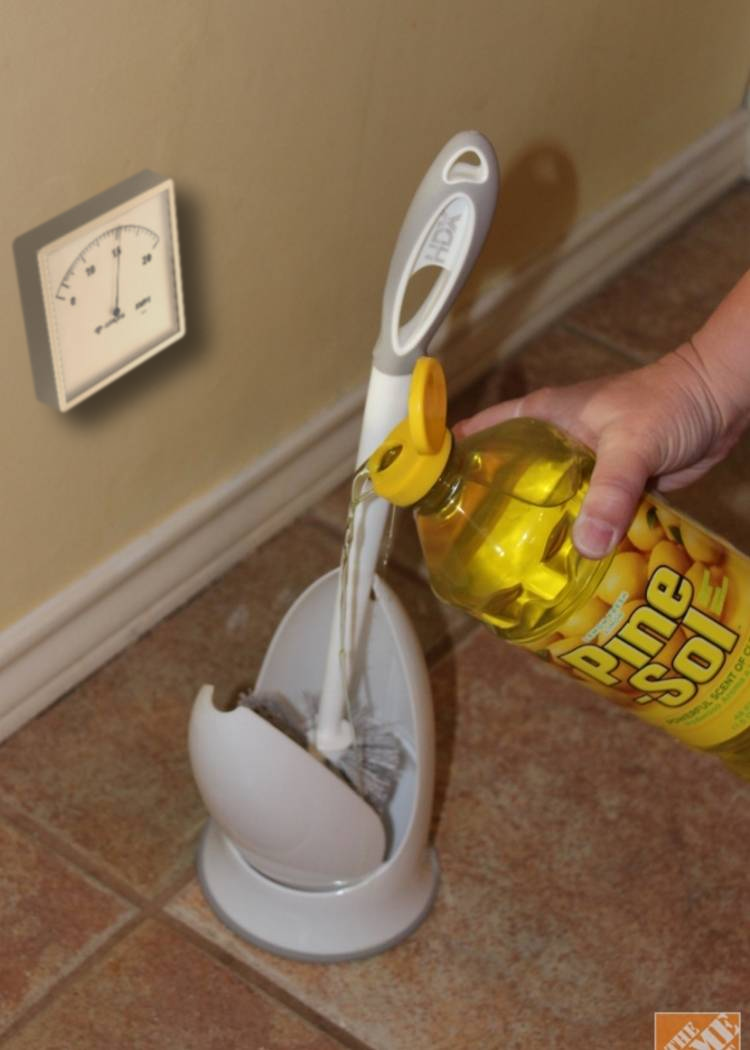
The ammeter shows 15 A
